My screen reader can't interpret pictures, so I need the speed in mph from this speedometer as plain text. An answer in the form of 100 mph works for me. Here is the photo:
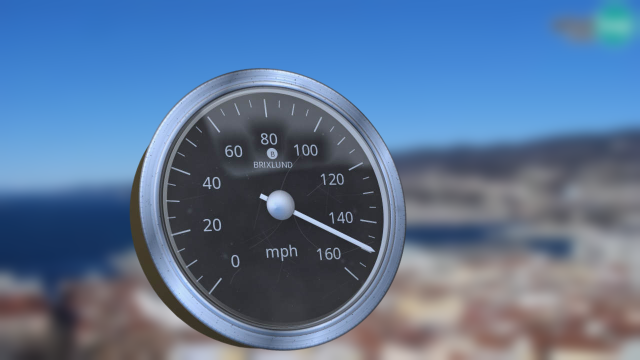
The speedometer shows 150 mph
